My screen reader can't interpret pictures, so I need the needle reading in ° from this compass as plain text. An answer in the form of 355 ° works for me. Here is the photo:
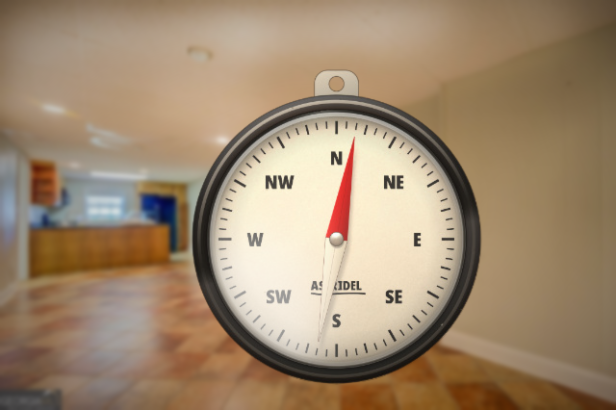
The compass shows 10 °
